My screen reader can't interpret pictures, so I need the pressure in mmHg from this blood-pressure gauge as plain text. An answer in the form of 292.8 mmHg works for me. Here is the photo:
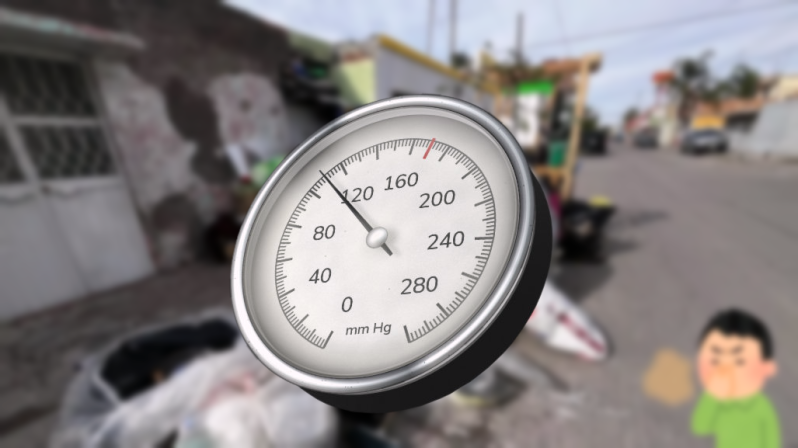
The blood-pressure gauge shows 110 mmHg
